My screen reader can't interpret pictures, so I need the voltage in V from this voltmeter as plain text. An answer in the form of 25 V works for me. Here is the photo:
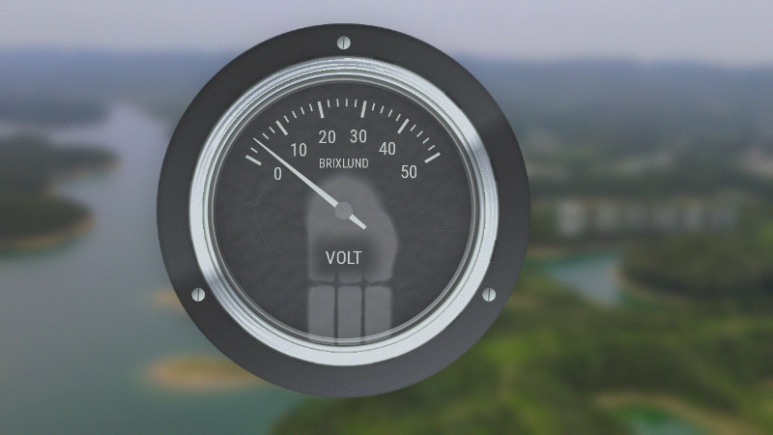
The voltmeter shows 4 V
